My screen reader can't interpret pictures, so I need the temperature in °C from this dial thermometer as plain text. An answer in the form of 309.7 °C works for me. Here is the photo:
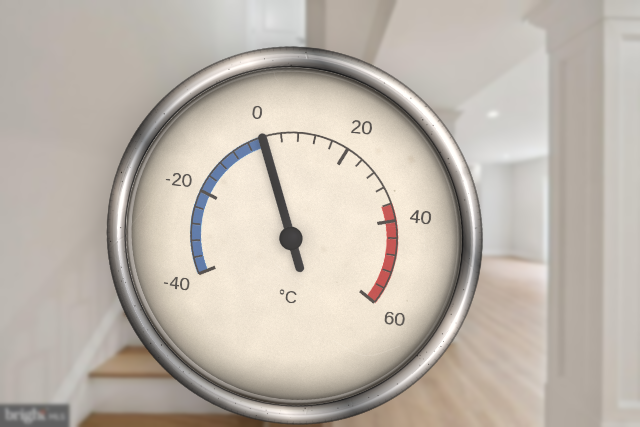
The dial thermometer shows 0 °C
